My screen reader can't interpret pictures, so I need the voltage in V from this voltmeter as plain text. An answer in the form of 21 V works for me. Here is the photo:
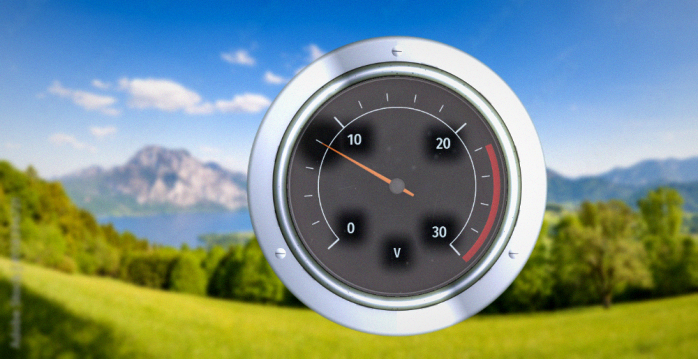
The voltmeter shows 8 V
